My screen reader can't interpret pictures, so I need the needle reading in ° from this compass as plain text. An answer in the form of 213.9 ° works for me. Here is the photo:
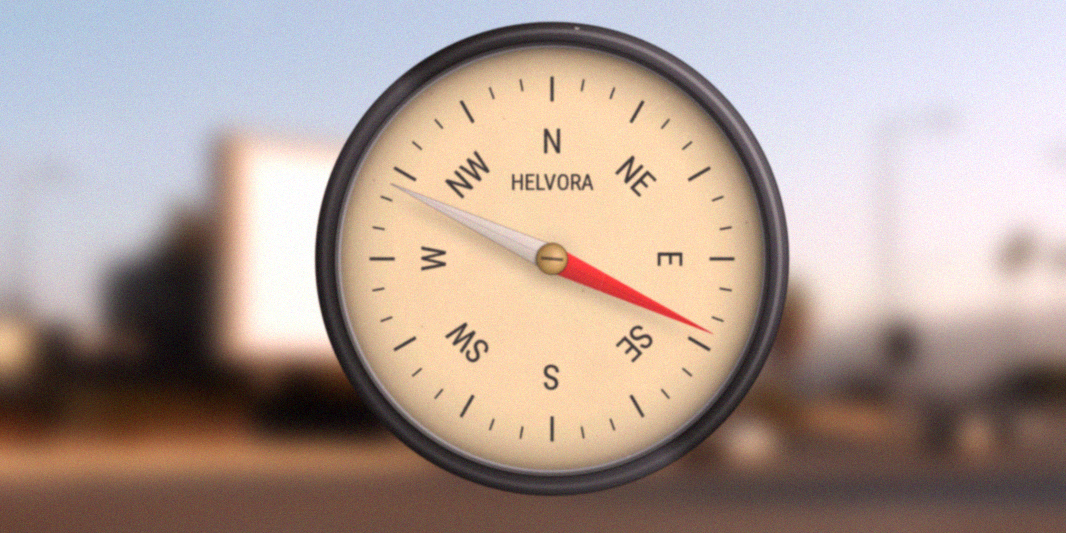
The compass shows 115 °
